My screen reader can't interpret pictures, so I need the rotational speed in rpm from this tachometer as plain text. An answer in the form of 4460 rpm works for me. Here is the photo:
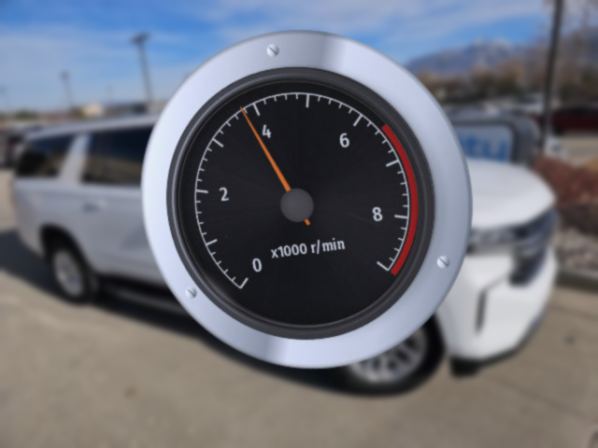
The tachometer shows 3800 rpm
